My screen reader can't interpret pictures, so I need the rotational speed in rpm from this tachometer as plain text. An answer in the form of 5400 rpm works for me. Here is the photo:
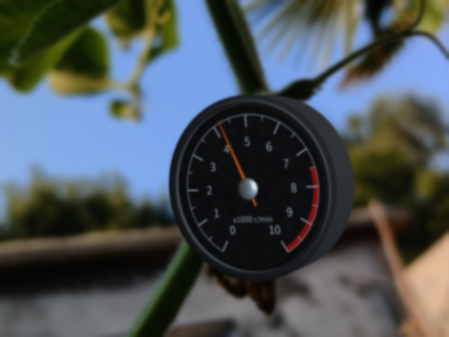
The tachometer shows 4250 rpm
